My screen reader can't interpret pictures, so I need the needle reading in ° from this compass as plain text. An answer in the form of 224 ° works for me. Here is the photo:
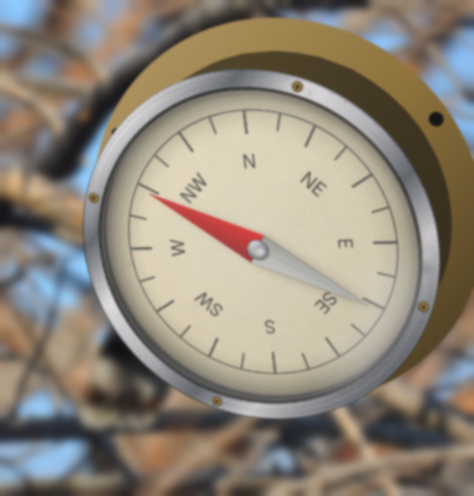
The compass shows 300 °
